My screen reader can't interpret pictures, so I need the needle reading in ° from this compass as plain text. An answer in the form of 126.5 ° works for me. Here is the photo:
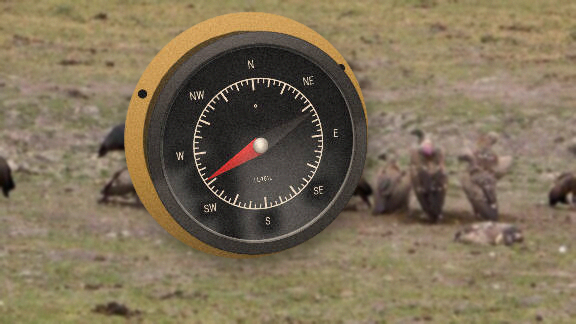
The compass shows 245 °
